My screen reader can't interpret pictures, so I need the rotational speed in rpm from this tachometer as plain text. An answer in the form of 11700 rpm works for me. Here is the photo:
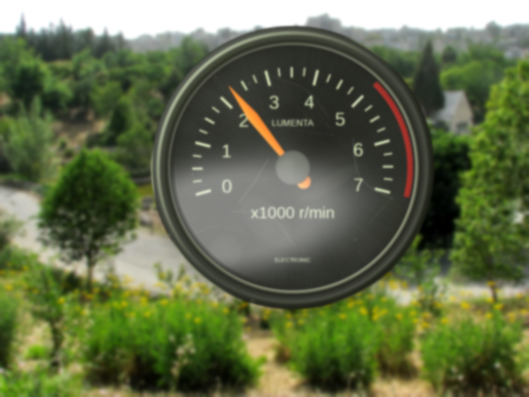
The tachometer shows 2250 rpm
